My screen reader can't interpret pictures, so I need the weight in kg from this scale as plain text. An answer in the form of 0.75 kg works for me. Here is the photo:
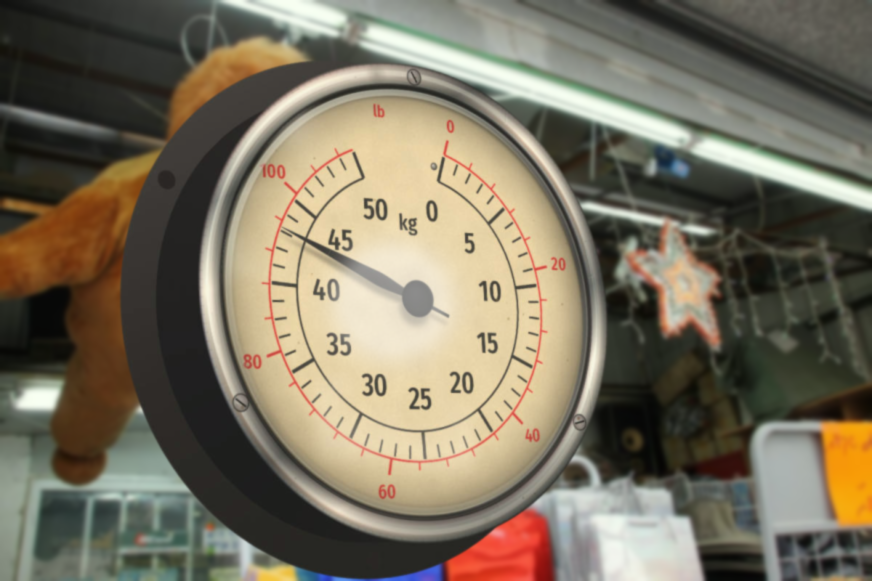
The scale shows 43 kg
